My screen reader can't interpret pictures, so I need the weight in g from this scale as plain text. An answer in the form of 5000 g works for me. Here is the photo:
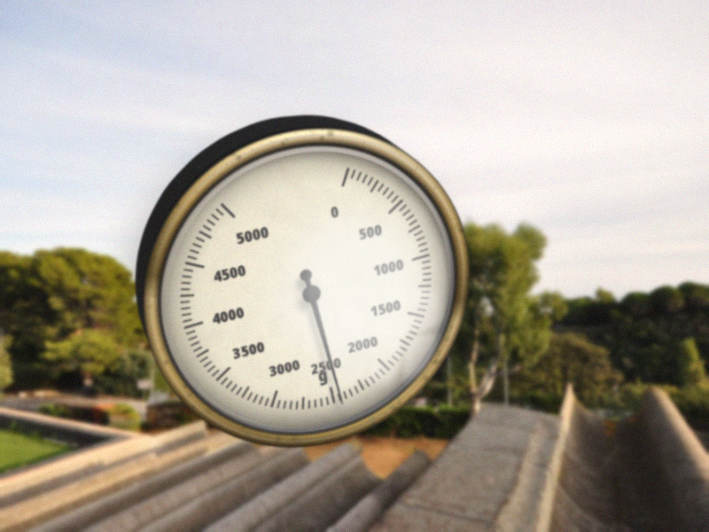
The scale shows 2450 g
